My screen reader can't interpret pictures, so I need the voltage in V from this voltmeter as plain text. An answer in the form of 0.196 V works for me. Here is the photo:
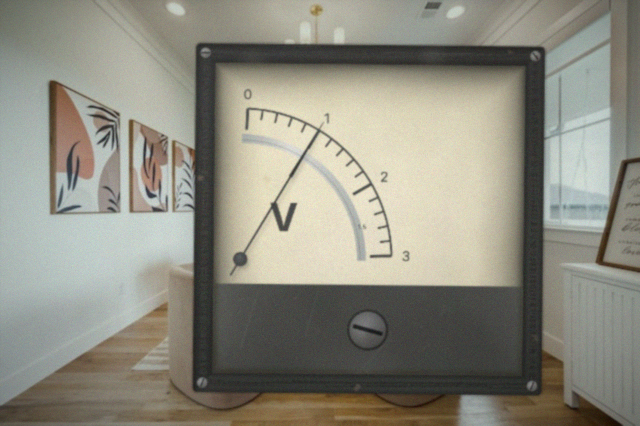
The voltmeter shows 1 V
